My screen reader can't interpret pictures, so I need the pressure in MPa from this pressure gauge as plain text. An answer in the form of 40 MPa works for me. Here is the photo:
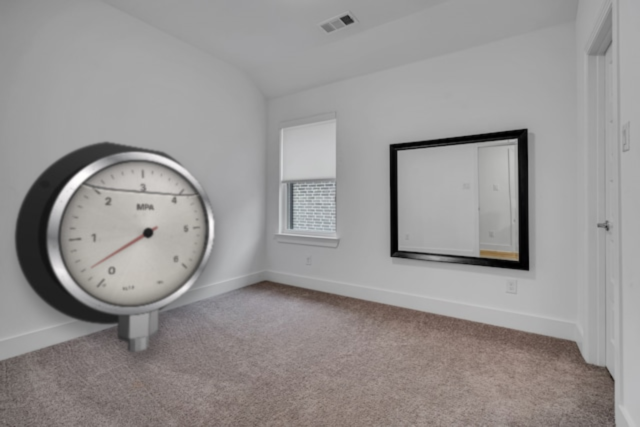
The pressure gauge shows 0.4 MPa
